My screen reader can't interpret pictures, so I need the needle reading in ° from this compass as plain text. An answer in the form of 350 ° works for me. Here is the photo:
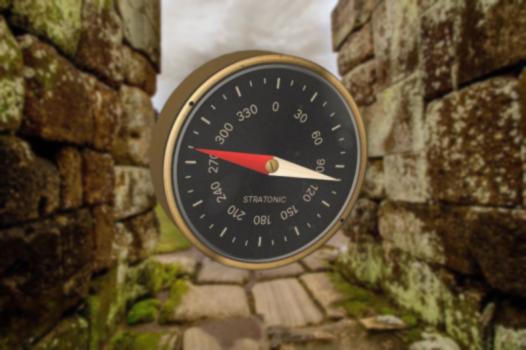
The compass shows 280 °
